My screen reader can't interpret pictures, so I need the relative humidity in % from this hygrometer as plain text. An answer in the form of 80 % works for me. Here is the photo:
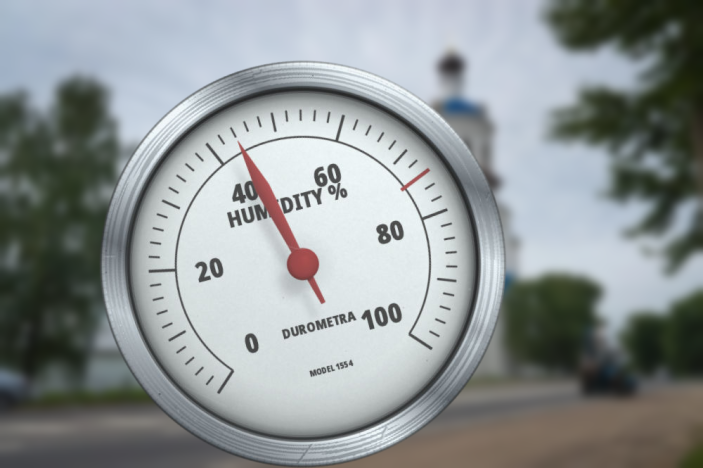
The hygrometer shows 44 %
